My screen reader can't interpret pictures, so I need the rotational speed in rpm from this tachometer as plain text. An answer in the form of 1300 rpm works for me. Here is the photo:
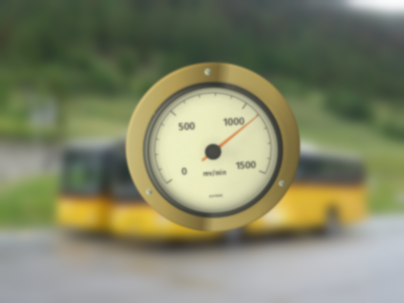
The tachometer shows 1100 rpm
